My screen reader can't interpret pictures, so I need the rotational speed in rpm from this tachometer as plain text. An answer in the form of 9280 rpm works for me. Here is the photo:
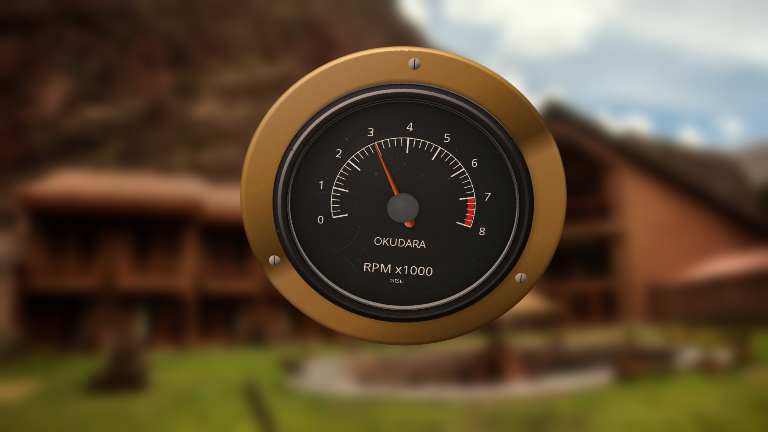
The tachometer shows 3000 rpm
